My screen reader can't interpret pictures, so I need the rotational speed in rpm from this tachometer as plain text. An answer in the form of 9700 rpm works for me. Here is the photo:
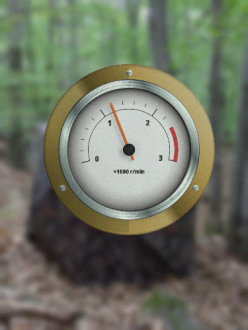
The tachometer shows 1200 rpm
